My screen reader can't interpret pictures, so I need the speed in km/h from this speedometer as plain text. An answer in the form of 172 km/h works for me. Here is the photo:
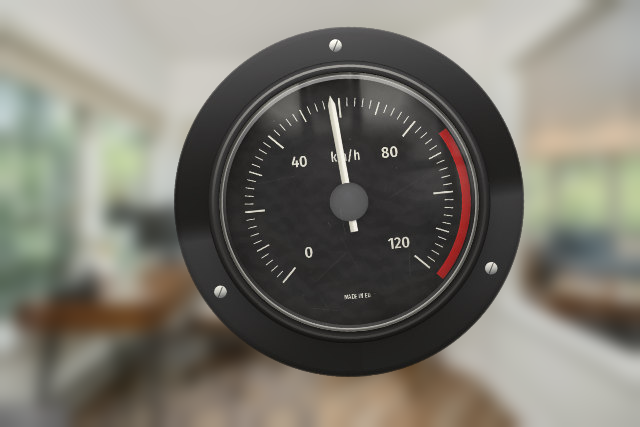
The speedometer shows 58 km/h
